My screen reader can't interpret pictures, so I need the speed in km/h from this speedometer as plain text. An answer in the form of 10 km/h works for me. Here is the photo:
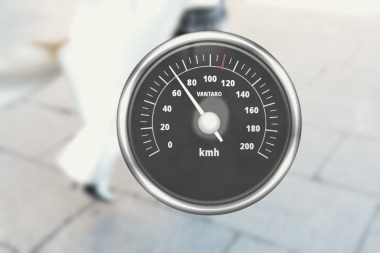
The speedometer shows 70 km/h
